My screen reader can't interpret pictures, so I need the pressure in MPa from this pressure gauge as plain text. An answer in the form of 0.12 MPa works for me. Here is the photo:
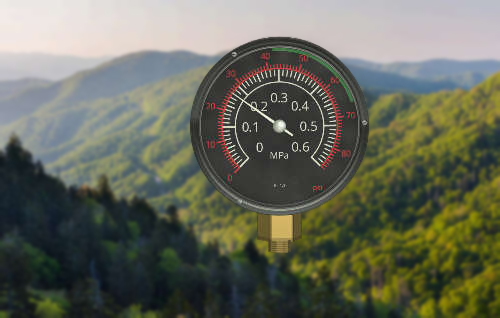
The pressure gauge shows 0.18 MPa
